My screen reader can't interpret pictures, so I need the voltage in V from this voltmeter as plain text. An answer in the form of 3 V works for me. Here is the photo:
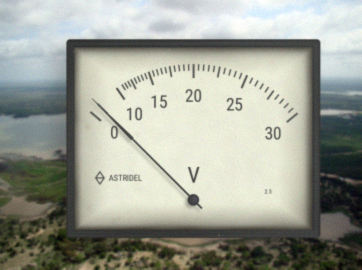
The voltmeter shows 5 V
